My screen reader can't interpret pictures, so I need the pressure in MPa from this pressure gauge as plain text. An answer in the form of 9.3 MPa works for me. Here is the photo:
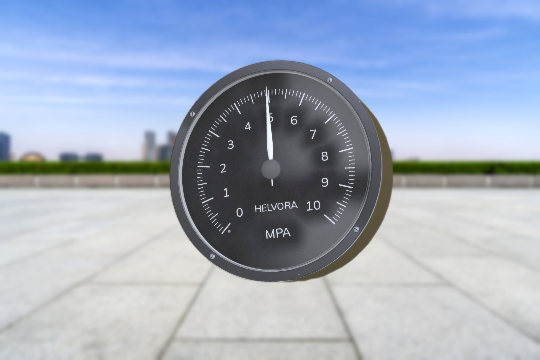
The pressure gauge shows 5 MPa
